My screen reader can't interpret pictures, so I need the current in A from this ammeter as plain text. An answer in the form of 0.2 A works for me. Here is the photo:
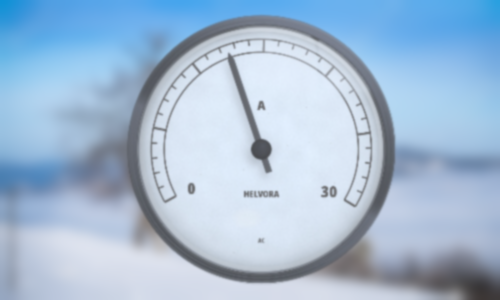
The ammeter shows 12.5 A
